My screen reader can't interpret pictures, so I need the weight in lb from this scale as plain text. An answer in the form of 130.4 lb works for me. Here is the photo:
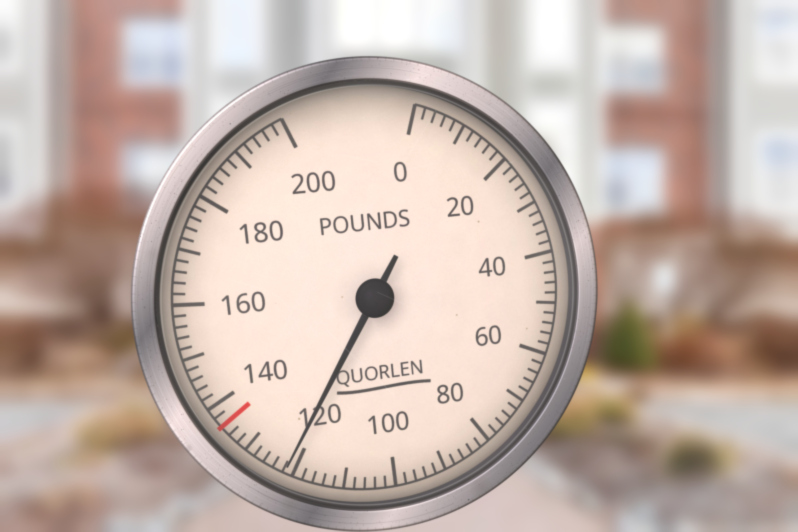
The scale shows 122 lb
